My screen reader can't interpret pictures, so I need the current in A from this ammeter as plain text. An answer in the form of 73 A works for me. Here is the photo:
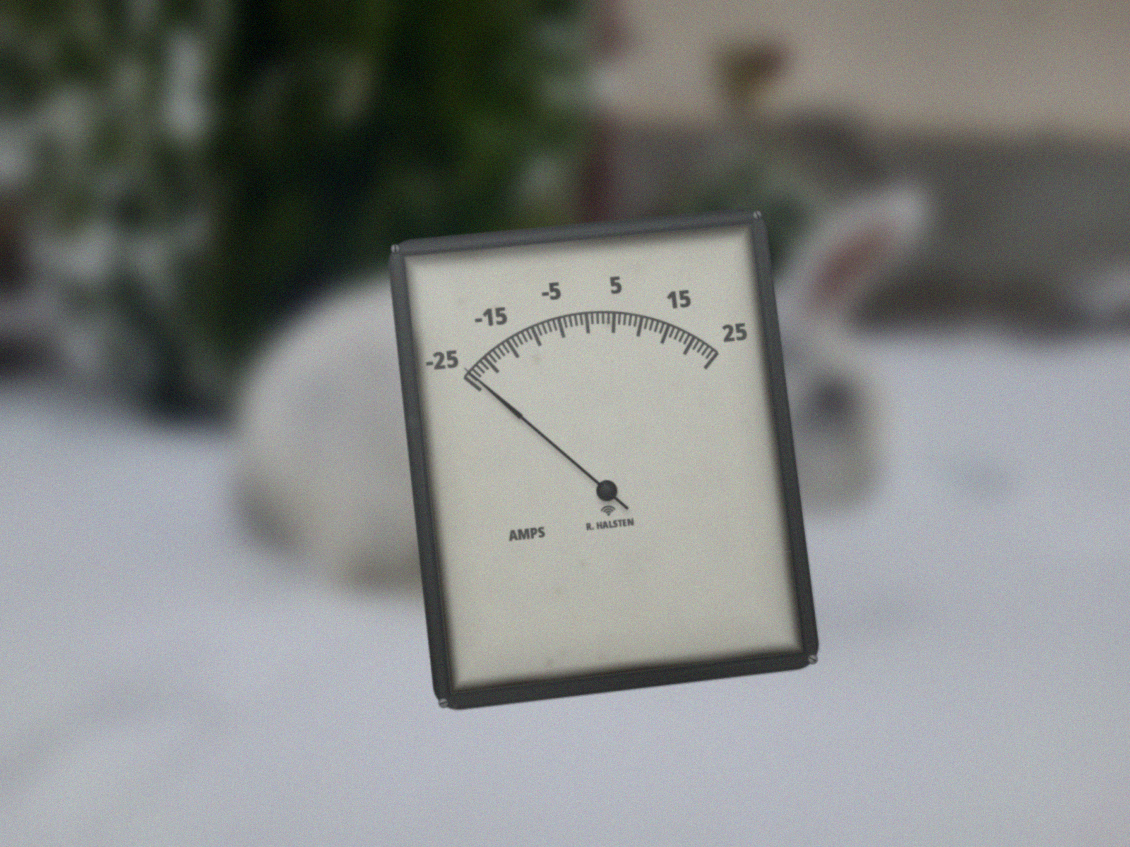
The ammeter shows -24 A
